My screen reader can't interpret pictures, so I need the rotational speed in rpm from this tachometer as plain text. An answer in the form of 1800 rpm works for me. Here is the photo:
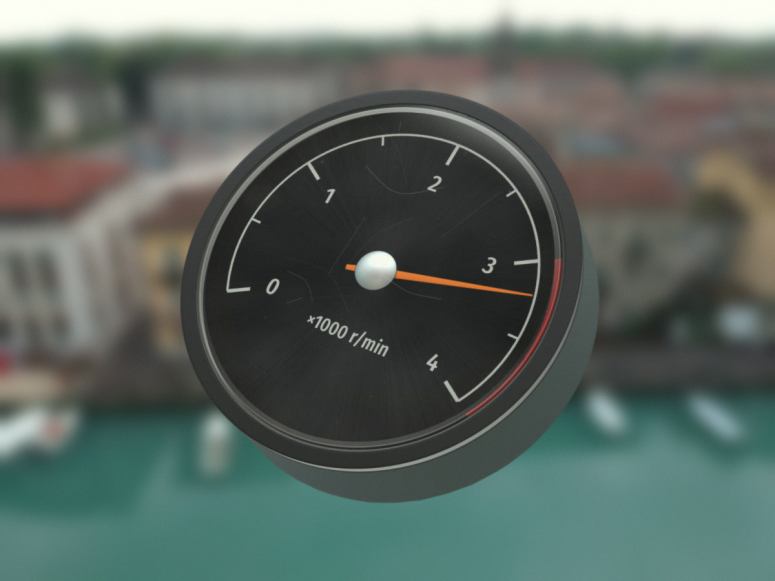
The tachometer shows 3250 rpm
